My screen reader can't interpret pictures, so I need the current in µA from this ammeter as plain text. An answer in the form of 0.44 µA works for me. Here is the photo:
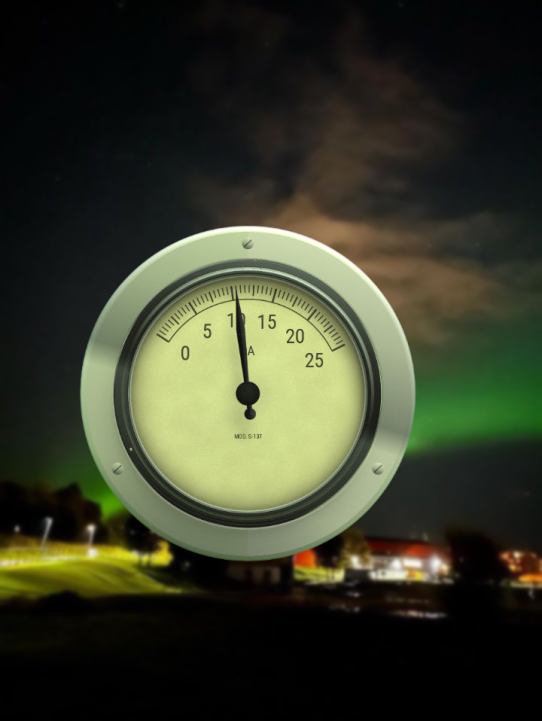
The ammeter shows 10.5 µA
